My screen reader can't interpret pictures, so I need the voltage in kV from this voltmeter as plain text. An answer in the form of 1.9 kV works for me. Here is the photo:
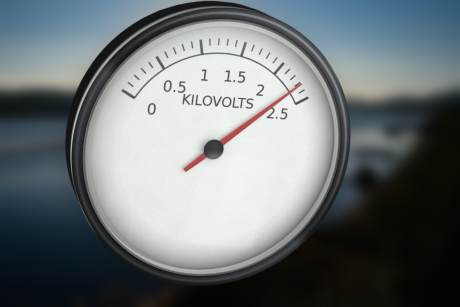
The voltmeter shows 2.3 kV
